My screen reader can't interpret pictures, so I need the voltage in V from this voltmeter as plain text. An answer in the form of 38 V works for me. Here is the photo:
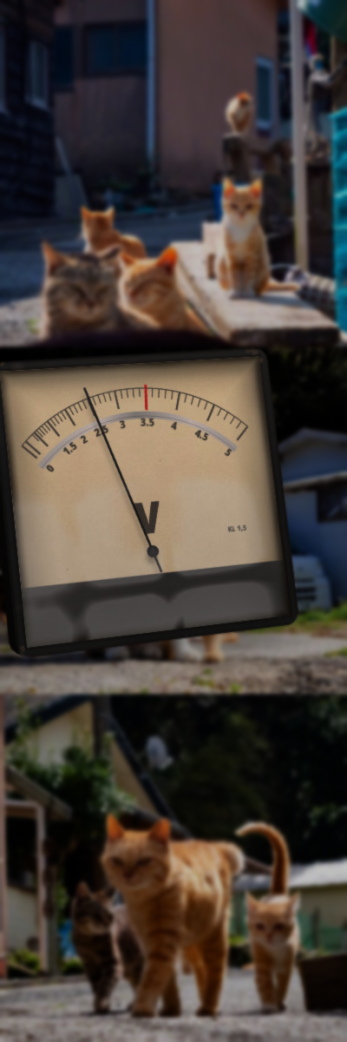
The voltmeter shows 2.5 V
